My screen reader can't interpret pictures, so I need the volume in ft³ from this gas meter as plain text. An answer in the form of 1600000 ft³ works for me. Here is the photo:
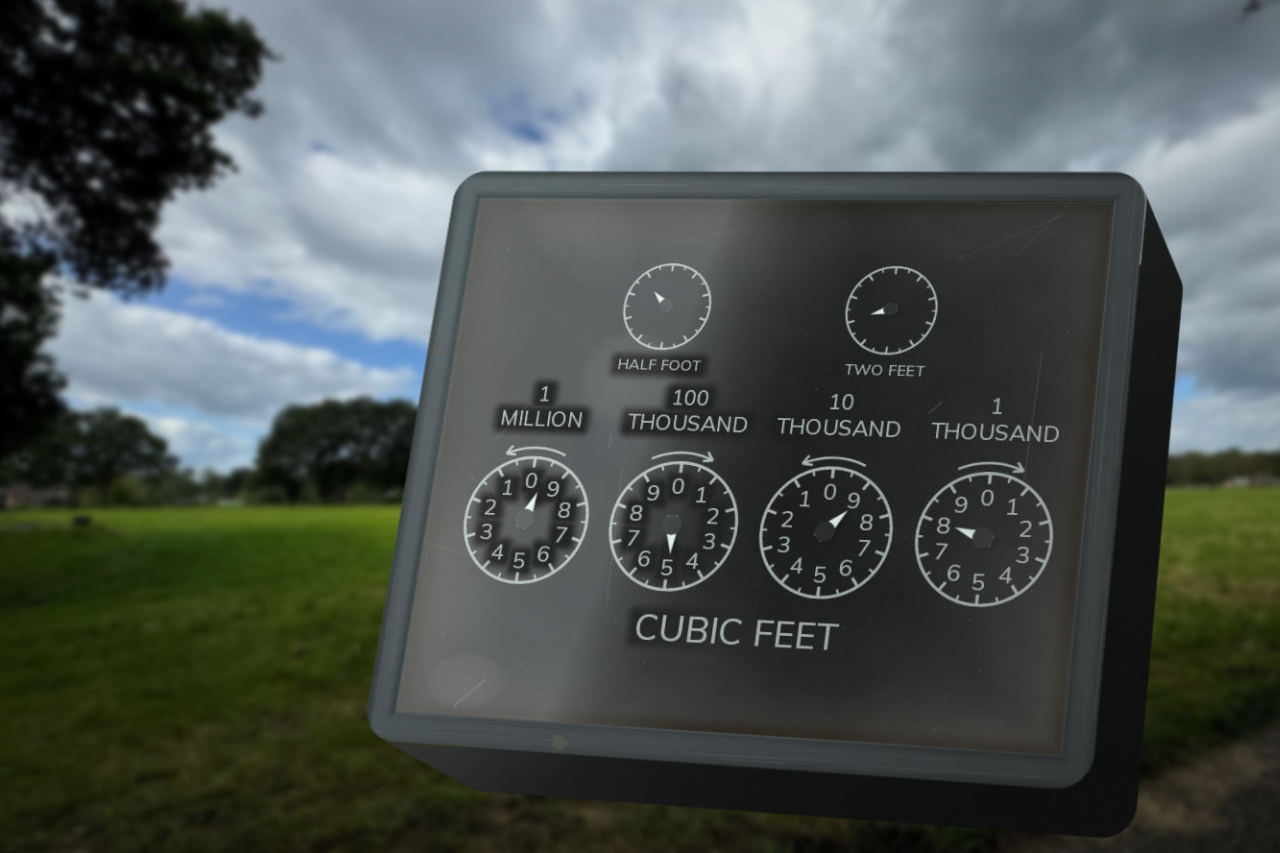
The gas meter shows 948800 ft³
